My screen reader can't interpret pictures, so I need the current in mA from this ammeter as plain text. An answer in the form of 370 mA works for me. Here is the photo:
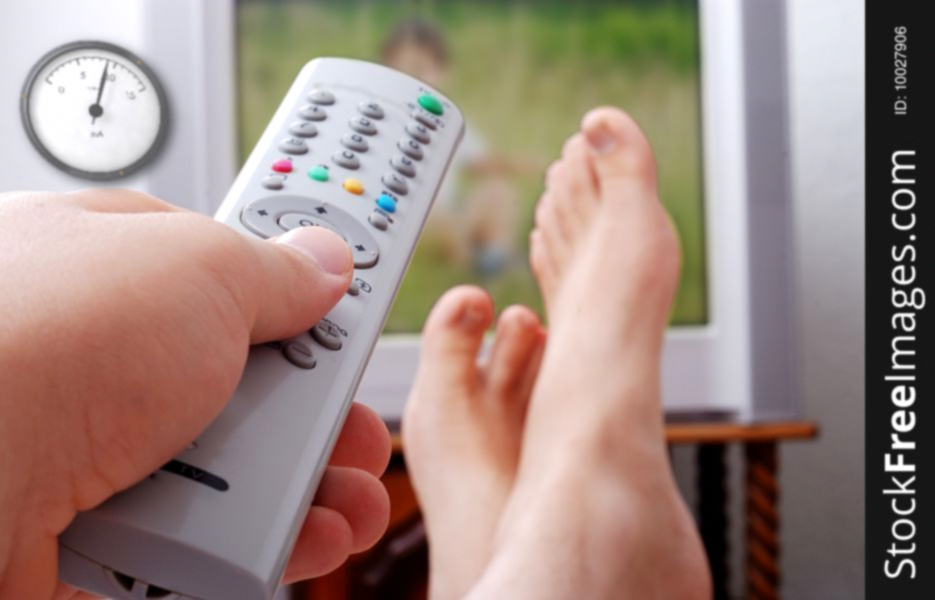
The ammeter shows 9 mA
